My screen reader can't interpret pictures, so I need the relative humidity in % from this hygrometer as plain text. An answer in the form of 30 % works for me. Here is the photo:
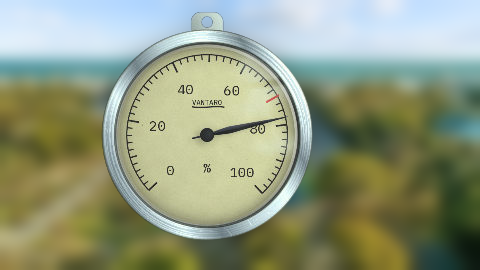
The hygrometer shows 78 %
